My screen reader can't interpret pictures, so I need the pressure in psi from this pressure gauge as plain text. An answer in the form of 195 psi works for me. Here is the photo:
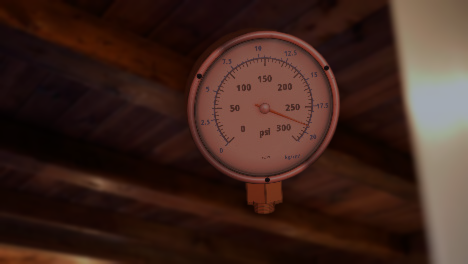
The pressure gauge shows 275 psi
